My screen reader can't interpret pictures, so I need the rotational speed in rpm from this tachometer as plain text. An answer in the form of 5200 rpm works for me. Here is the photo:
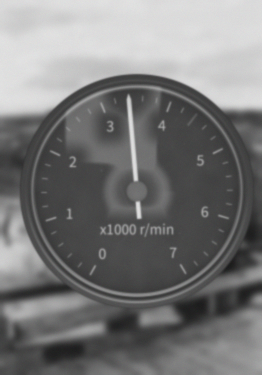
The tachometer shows 3400 rpm
